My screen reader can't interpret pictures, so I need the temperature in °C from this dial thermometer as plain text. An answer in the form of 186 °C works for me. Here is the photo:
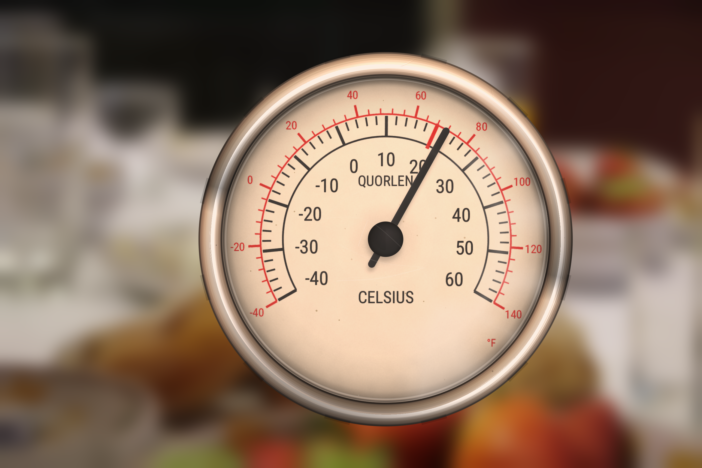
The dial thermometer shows 22 °C
